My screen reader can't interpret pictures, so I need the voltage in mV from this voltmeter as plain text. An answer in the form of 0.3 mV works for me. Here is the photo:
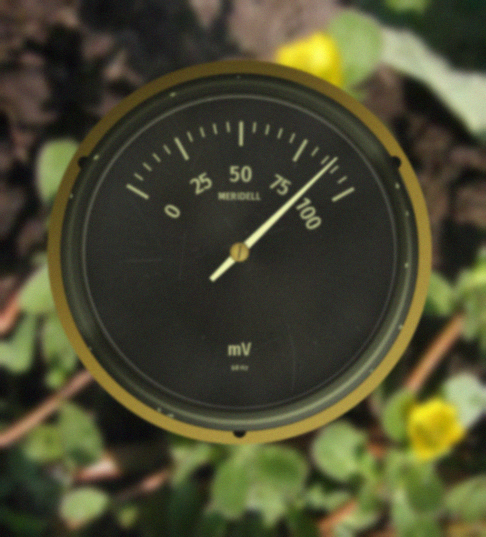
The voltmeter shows 87.5 mV
